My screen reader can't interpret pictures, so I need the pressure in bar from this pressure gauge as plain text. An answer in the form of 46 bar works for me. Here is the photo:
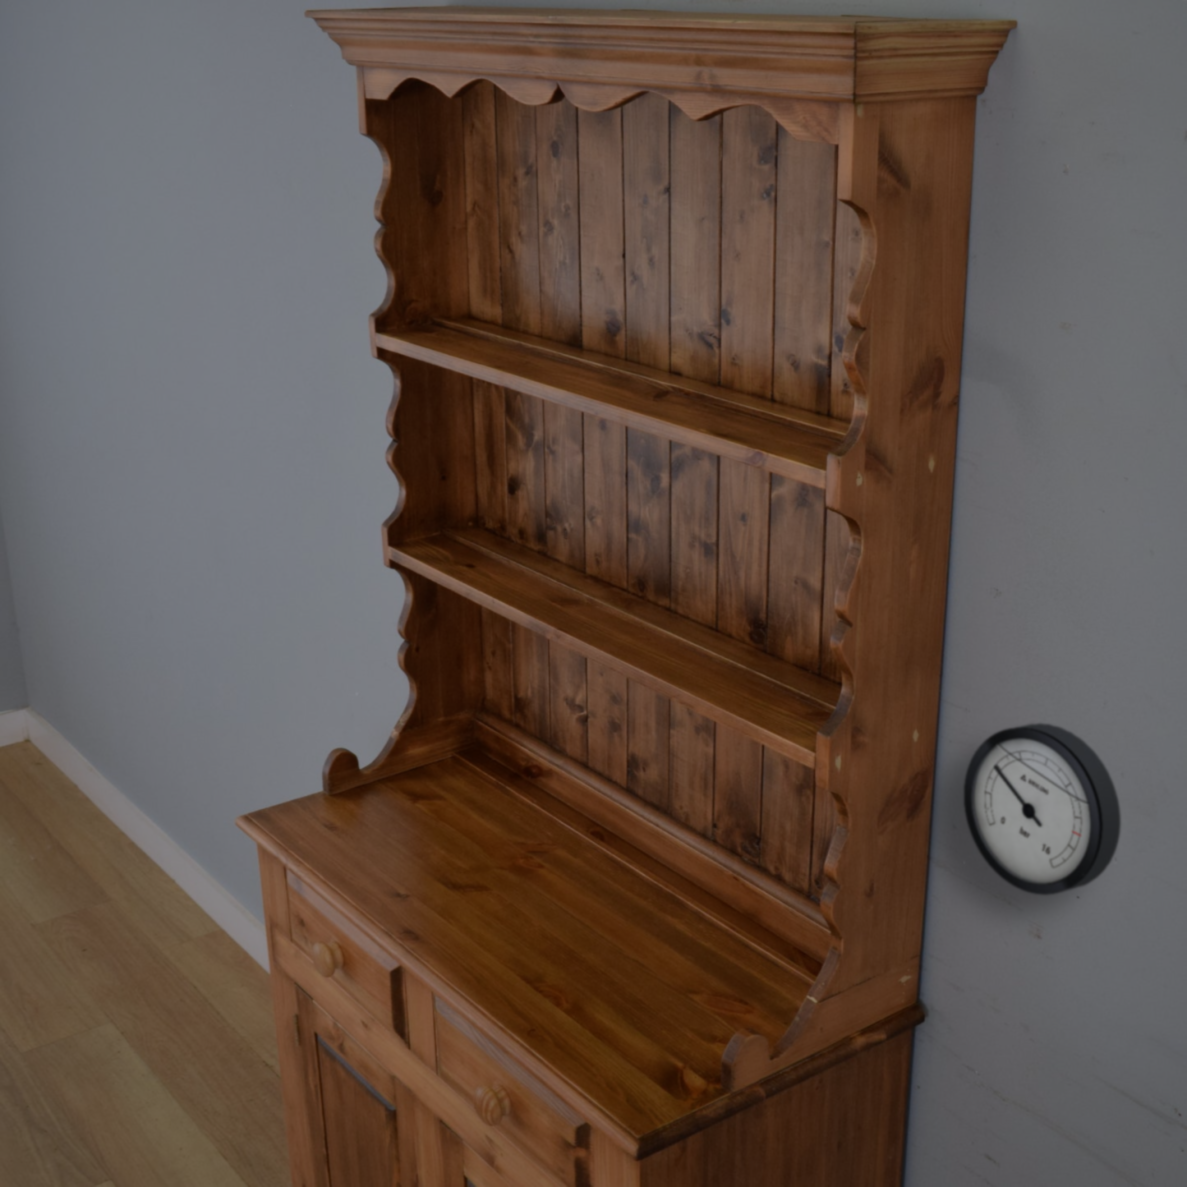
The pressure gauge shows 4 bar
